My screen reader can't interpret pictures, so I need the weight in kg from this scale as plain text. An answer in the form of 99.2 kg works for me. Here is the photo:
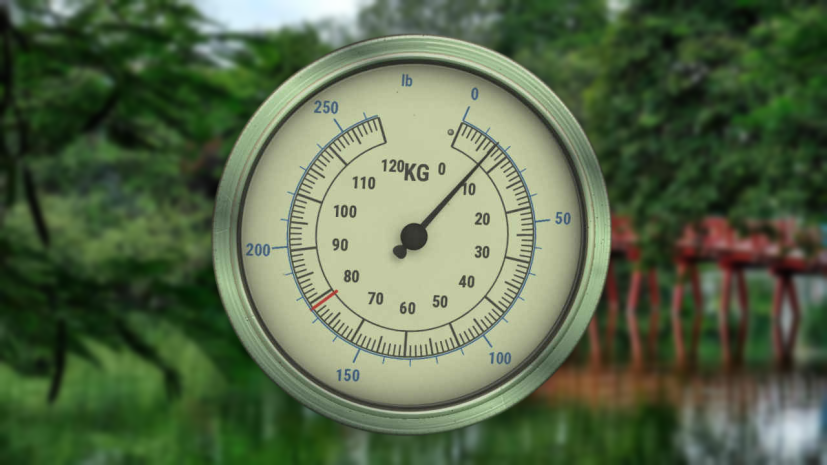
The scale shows 7 kg
